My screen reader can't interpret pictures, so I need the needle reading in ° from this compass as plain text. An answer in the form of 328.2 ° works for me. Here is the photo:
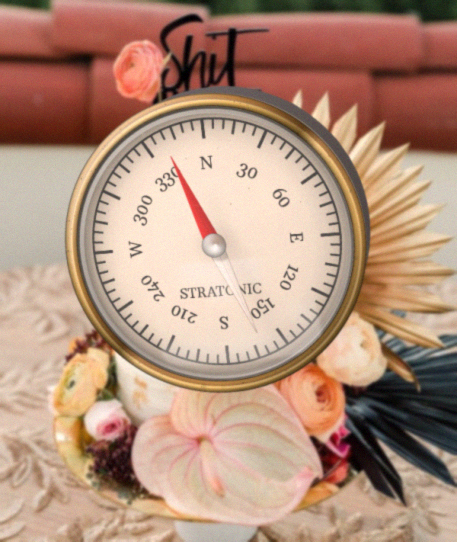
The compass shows 340 °
